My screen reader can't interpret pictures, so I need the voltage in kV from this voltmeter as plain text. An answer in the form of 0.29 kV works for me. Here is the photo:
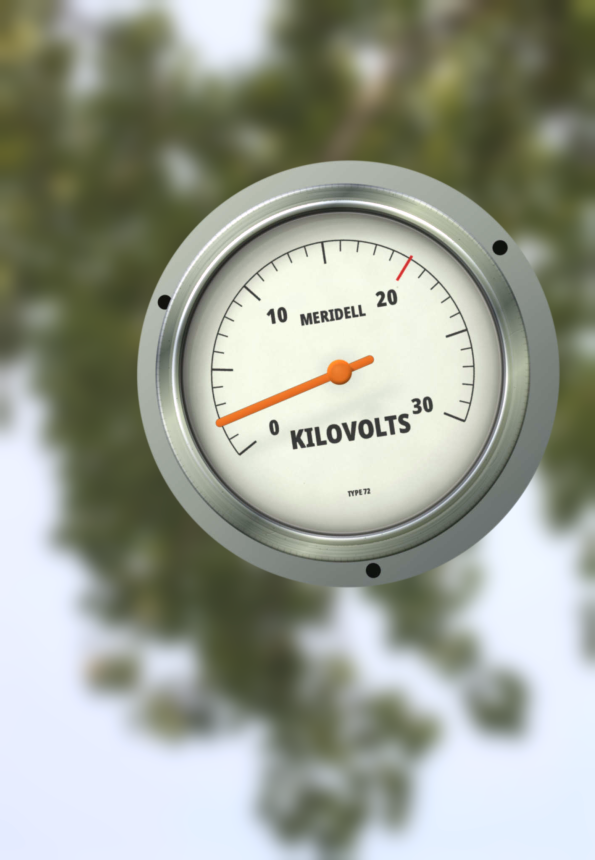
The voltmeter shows 2 kV
